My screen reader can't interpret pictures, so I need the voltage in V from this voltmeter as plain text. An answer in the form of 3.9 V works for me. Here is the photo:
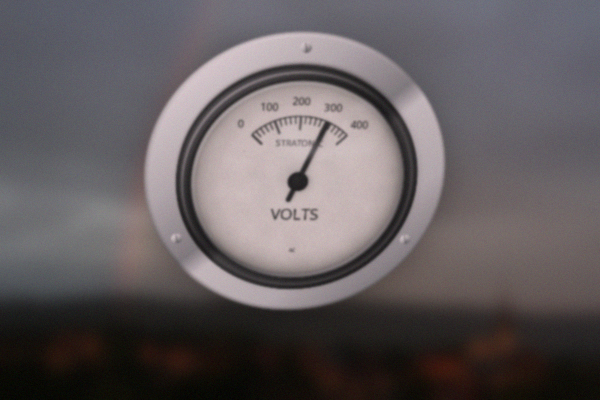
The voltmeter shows 300 V
